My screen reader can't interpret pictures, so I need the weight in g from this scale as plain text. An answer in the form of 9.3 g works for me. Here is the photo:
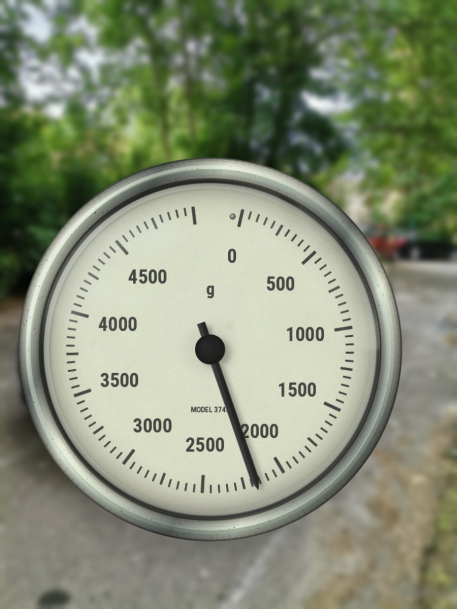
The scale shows 2175 g
